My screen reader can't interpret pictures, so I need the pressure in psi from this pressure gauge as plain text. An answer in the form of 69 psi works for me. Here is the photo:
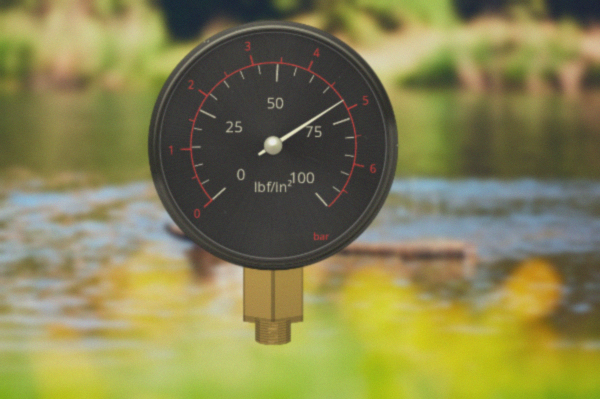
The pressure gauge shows 70 psi
